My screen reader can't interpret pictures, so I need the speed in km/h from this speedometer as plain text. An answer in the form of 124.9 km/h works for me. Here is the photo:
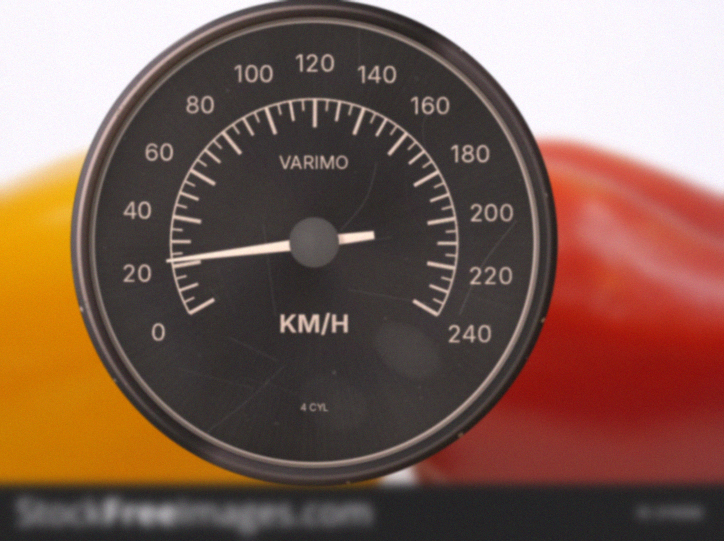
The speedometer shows 22.5 km/h
